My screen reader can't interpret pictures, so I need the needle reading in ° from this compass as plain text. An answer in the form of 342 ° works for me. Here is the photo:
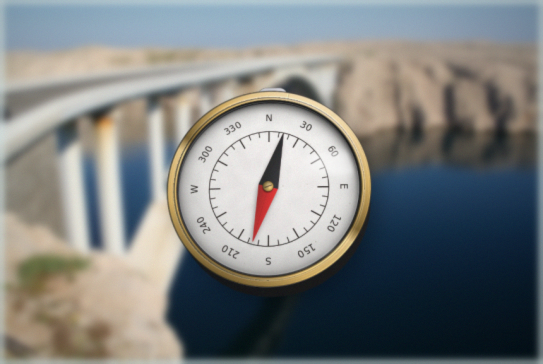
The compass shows 195 °
